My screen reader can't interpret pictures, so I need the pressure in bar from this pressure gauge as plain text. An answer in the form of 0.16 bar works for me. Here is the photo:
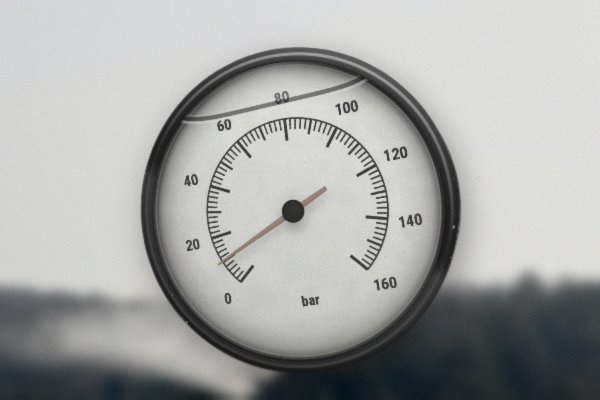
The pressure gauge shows 10 bar
